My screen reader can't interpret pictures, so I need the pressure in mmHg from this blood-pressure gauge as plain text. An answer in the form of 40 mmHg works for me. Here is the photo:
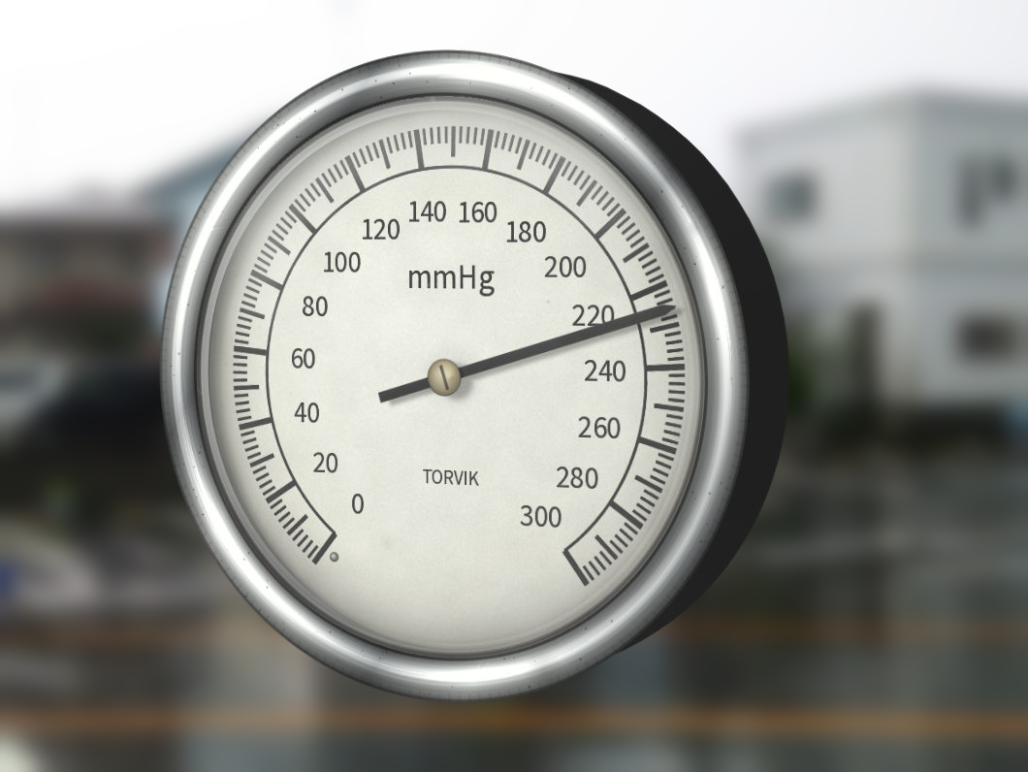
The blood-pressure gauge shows 226 mmHg
